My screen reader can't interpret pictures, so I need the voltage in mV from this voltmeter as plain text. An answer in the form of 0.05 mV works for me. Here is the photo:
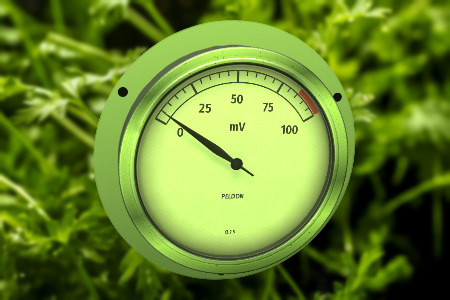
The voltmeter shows 5 mV
